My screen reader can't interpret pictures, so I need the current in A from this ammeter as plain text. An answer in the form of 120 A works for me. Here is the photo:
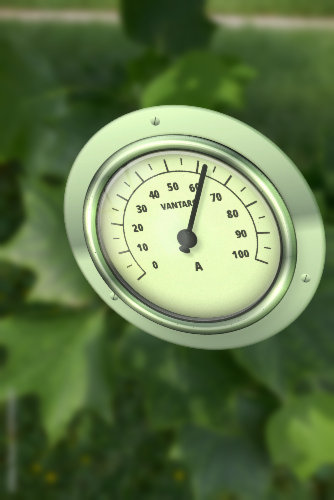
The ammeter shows 62.5 A
